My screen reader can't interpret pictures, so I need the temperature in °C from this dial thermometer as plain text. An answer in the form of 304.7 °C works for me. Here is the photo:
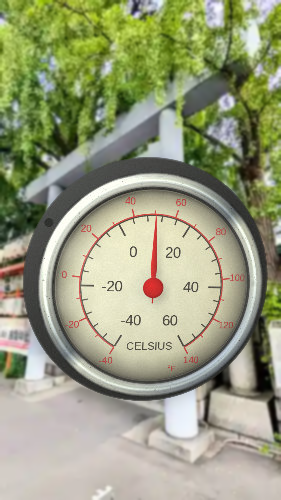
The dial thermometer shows 10 °C
